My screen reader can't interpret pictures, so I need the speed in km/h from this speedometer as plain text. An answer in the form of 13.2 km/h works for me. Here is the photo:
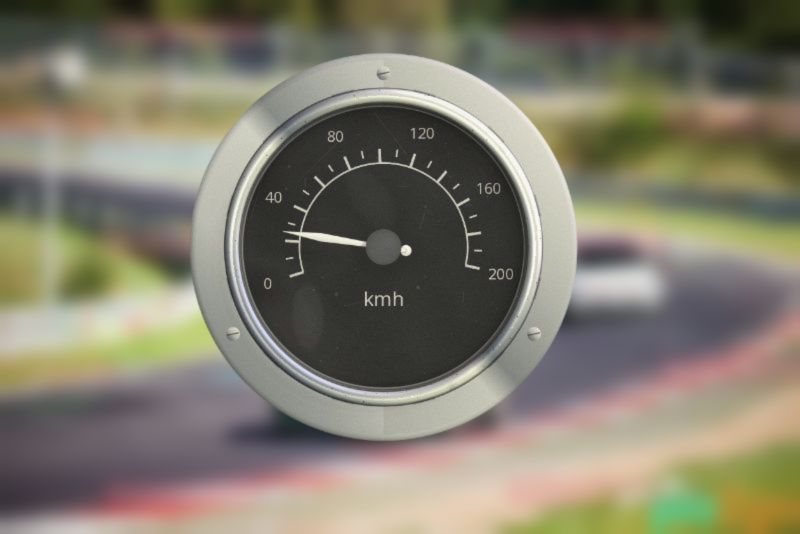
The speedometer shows 25 km/h
